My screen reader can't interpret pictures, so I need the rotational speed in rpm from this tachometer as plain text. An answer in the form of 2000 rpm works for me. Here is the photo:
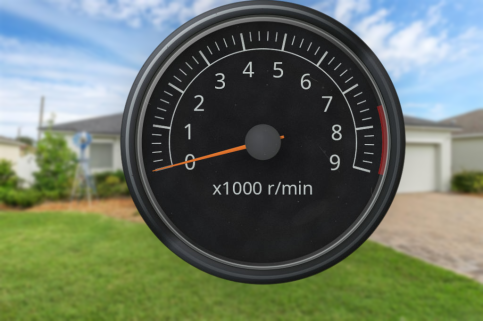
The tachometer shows 0 rpm
